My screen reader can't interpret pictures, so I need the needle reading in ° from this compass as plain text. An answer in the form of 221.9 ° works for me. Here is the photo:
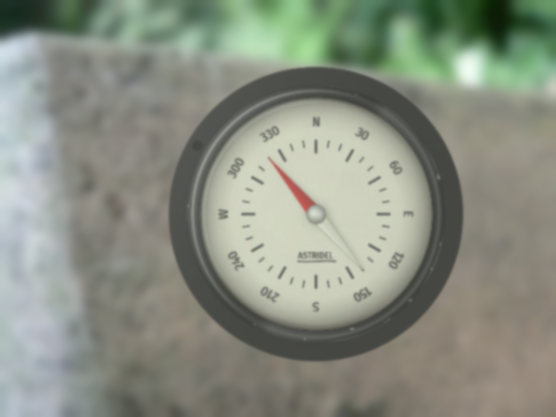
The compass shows 320 °
